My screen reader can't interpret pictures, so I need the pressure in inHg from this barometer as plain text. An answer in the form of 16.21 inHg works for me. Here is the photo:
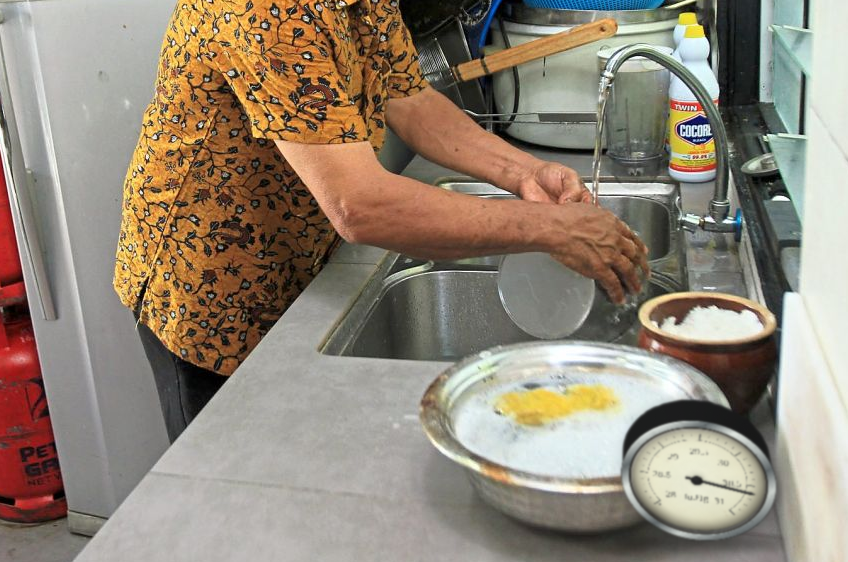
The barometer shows 30.6 inHg
